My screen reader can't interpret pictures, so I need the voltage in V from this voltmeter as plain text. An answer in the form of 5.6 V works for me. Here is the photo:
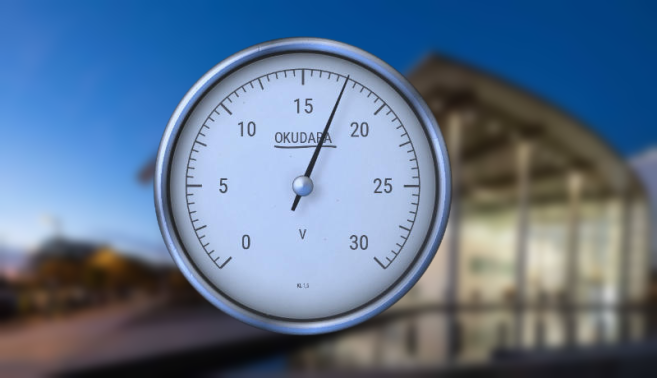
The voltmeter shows 17.5 V
